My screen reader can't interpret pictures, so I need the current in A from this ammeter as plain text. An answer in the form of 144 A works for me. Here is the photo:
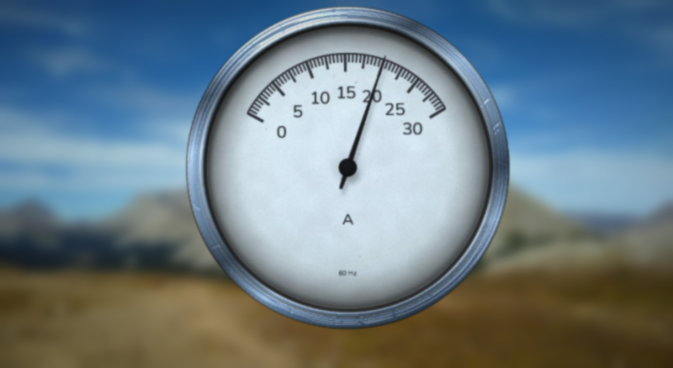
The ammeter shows 20 A
